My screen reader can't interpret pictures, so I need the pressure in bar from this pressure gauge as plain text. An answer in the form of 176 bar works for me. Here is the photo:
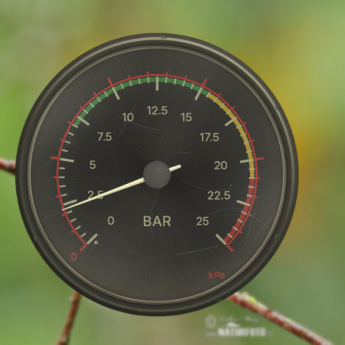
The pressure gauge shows 2.25 bar
